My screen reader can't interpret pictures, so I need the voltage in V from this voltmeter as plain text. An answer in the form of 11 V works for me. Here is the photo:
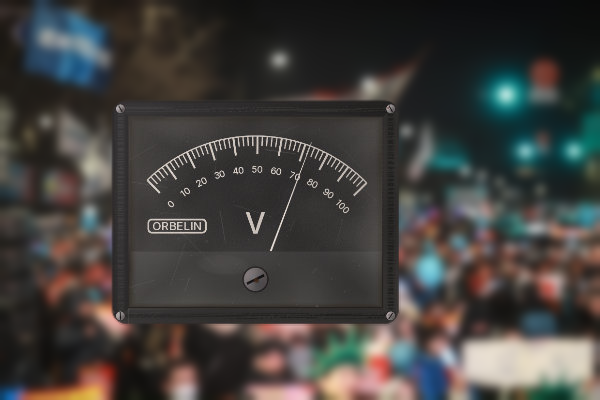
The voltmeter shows 72 V
